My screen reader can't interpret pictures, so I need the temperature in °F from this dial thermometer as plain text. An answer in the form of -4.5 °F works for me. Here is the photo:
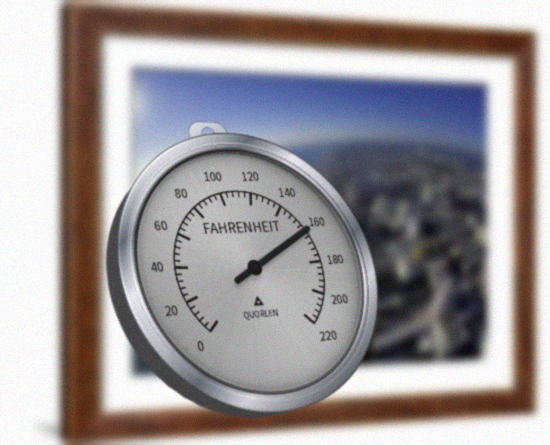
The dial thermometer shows 160 °F
